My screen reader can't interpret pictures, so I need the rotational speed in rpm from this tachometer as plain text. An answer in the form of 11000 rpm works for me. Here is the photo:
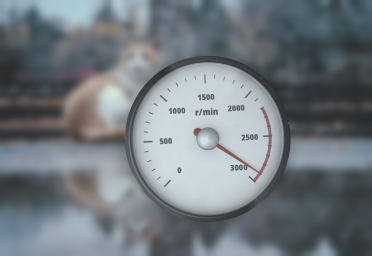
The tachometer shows 2900 rpm
